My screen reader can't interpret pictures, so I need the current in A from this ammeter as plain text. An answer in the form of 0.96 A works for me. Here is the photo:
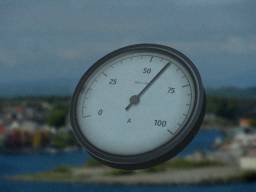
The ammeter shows 60 A
